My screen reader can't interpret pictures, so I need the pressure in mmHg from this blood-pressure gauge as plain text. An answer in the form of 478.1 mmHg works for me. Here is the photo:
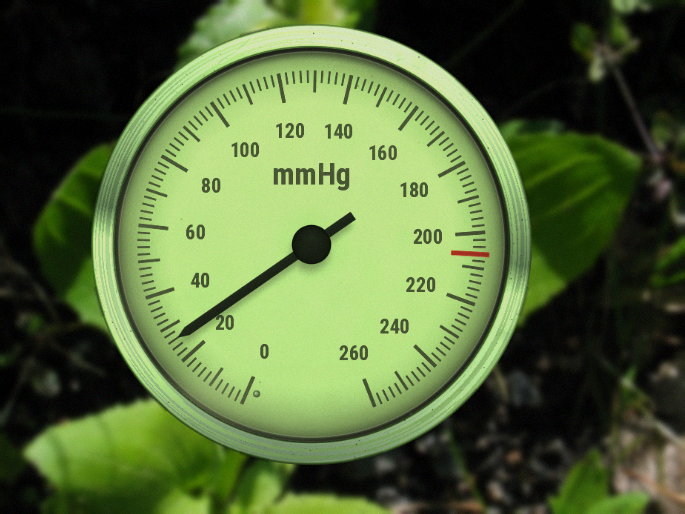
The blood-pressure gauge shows 26 mmHg
